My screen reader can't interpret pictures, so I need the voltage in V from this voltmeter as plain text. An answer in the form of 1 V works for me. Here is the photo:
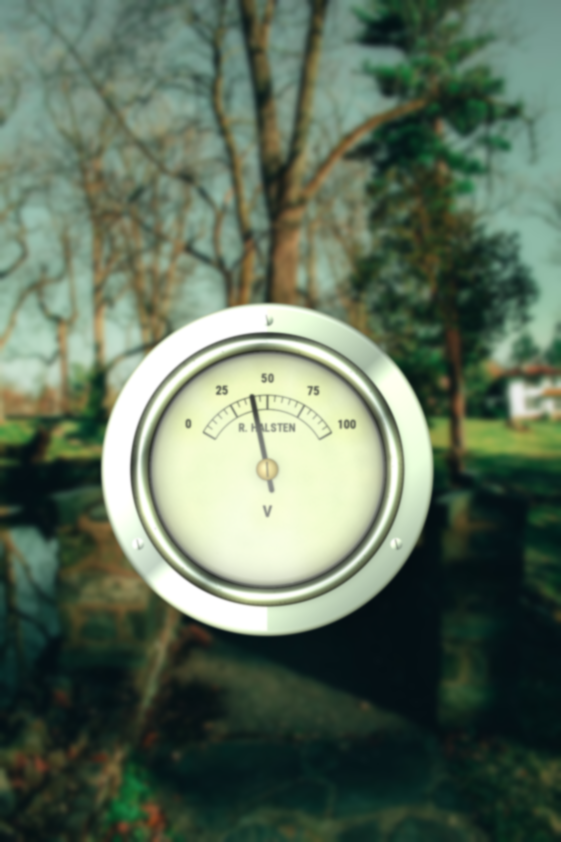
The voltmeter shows 40 V
